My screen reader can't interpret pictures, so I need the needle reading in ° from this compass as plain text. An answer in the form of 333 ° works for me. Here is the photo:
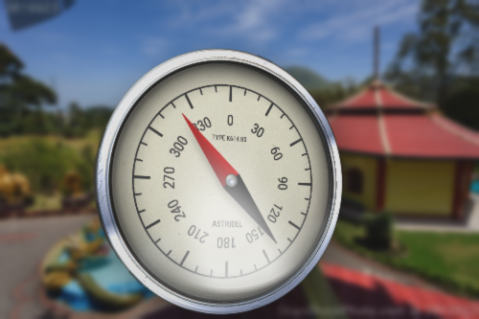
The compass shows 320 °
